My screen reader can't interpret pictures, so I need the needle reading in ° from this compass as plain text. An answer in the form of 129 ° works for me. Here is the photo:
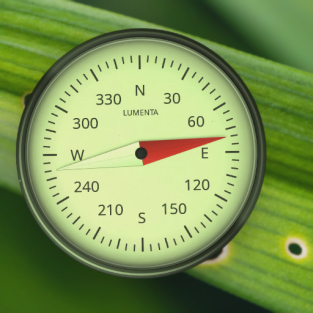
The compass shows 80 °
